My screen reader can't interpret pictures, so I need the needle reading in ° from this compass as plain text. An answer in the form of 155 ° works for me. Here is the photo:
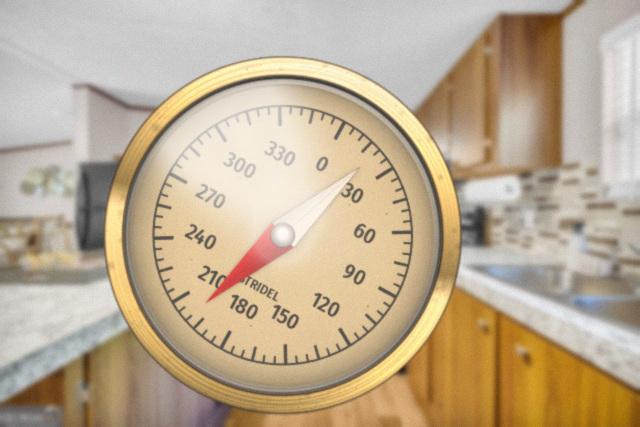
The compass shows 200 °
